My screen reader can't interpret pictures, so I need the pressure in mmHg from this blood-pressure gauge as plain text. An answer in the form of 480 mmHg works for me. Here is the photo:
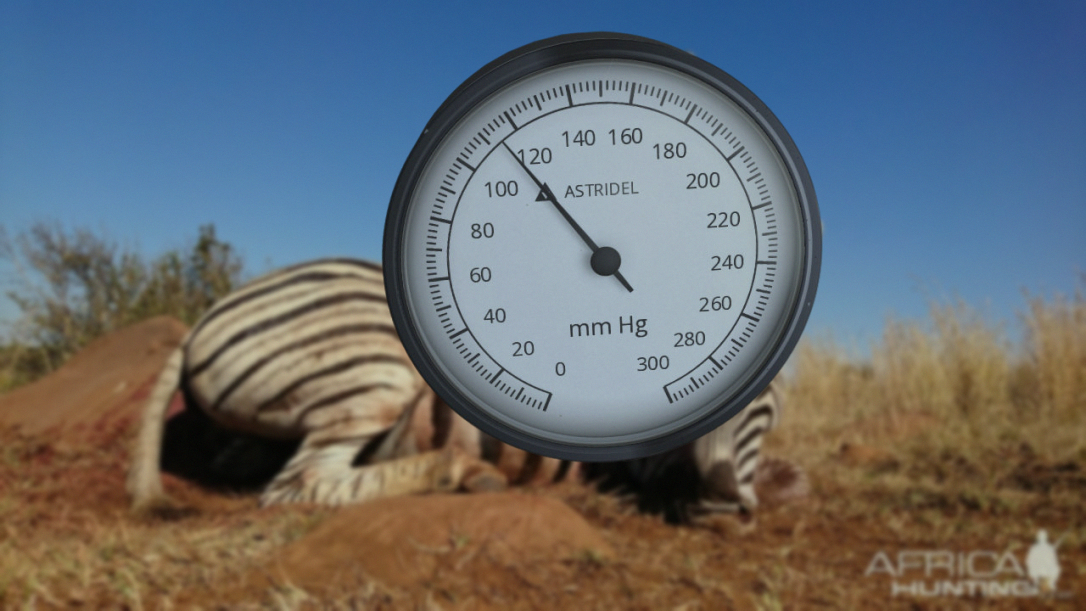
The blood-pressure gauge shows 114 mmHg
